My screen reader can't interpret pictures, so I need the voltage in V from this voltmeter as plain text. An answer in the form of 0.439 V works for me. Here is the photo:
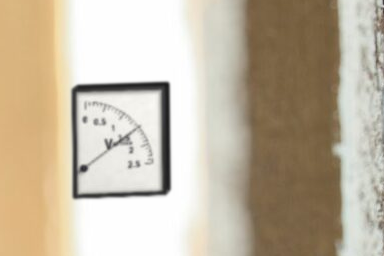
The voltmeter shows 1.5 V
